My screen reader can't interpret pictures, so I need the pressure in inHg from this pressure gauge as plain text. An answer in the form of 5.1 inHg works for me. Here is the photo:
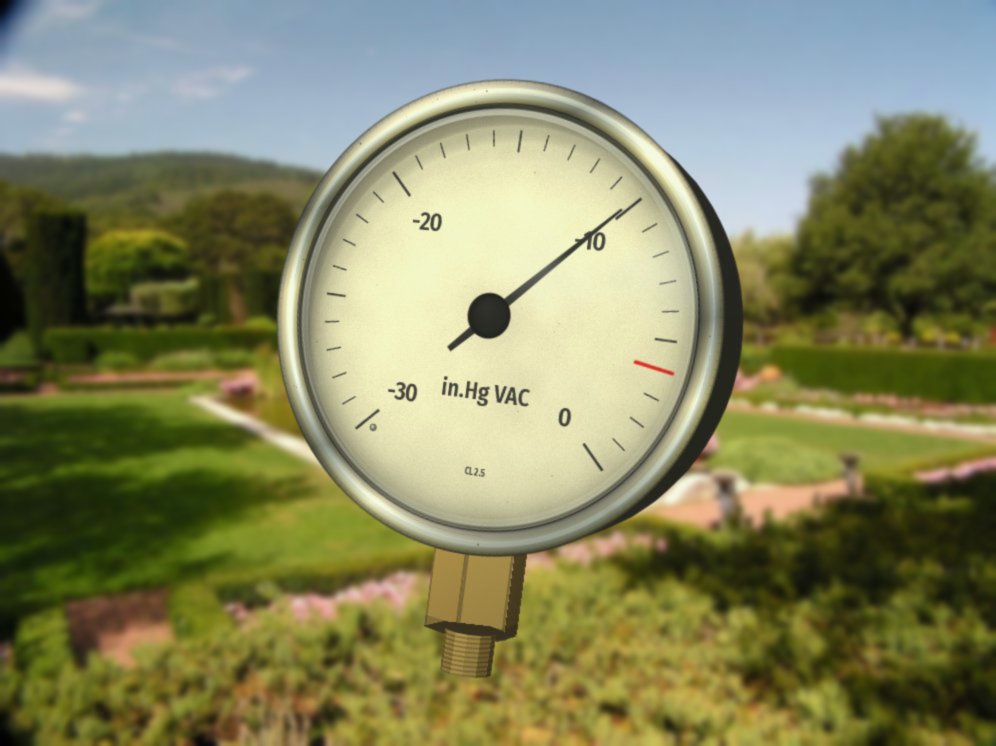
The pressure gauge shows -10 inHg
